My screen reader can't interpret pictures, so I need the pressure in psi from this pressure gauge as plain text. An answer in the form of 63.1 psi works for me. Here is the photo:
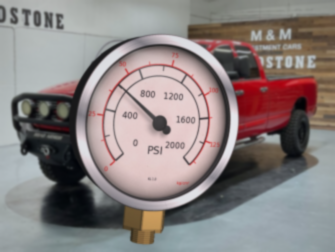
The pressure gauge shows 600 psi
